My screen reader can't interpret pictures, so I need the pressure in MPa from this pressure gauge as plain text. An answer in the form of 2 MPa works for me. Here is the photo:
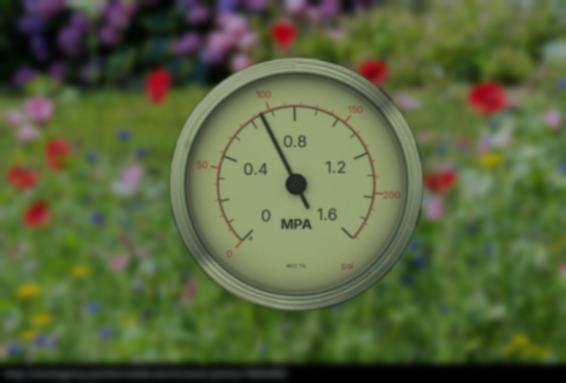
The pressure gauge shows 0.65 MPa
